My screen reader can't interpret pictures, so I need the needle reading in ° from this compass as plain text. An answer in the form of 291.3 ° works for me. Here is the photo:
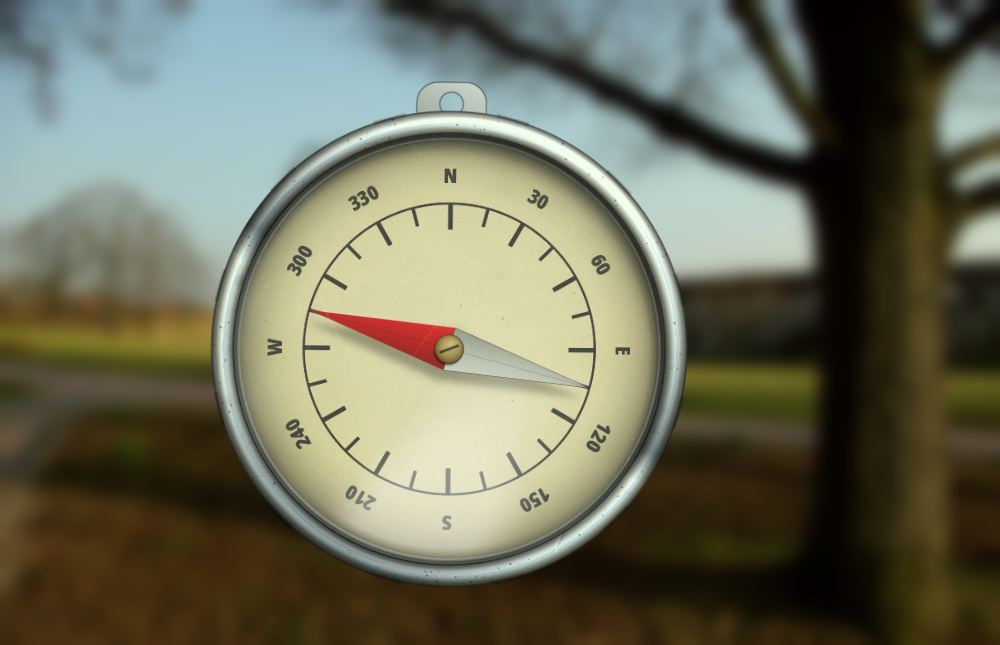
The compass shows 285 °
